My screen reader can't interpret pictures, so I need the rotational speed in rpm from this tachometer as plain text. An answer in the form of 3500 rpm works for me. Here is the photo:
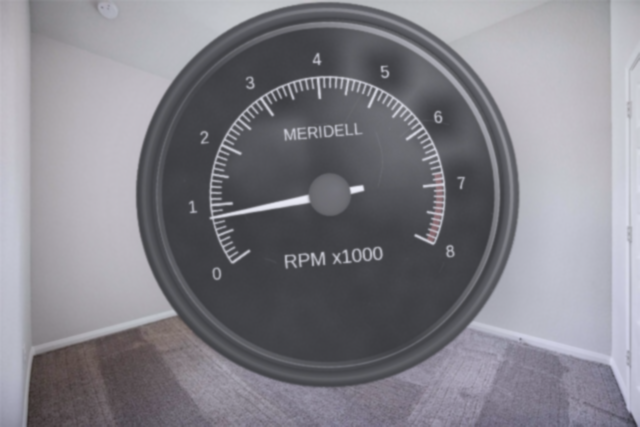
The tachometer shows 800 rpm
